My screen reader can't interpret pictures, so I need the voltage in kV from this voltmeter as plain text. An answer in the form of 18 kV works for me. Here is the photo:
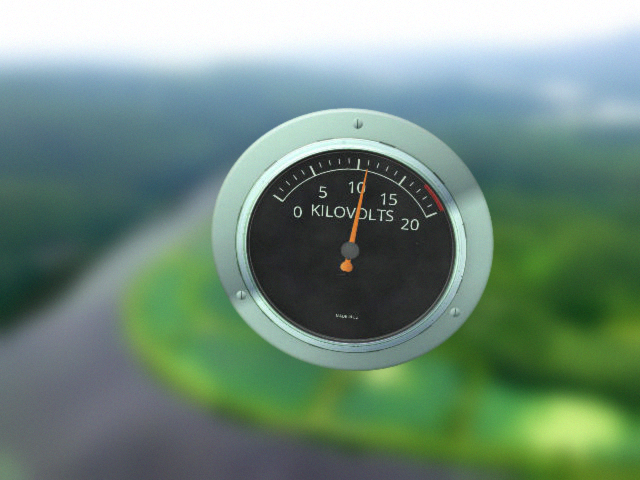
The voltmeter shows 11 kV
